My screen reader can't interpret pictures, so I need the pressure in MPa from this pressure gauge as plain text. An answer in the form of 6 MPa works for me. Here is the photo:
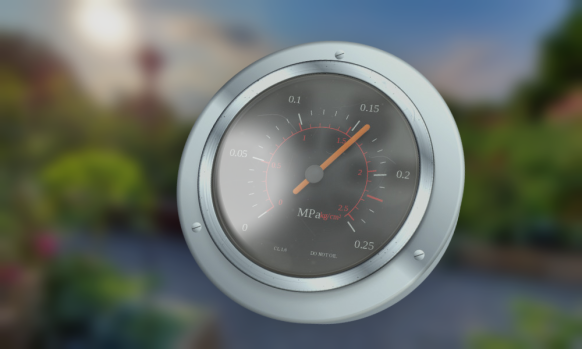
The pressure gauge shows 0.16 MPa
